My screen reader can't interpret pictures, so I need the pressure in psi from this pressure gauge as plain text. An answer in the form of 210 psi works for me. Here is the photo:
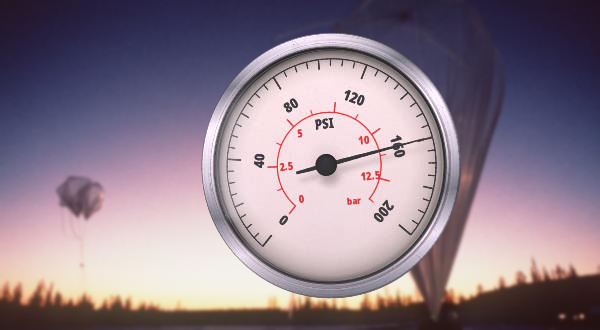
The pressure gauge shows 160 psi
